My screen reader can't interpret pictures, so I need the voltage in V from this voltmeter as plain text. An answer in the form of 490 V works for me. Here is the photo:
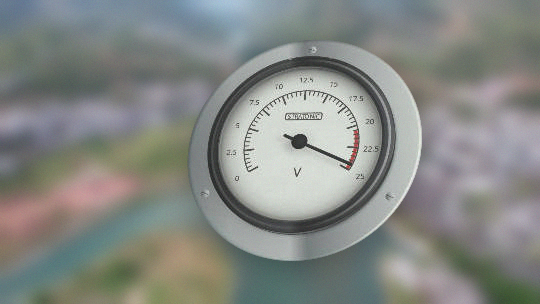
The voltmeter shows 24.5 V
